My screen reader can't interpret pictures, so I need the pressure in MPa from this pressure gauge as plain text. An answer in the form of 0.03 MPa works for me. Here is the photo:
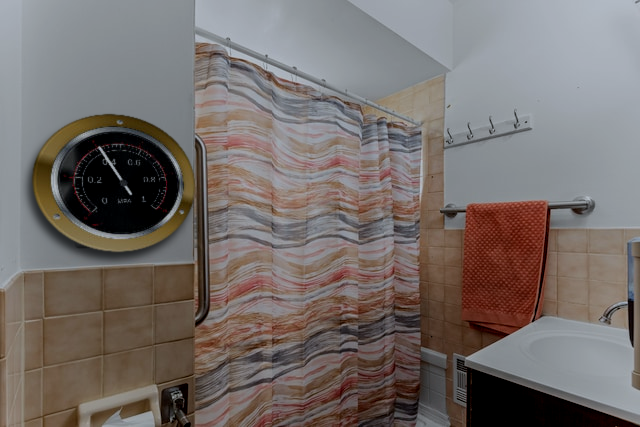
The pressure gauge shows 0.4 MPa
